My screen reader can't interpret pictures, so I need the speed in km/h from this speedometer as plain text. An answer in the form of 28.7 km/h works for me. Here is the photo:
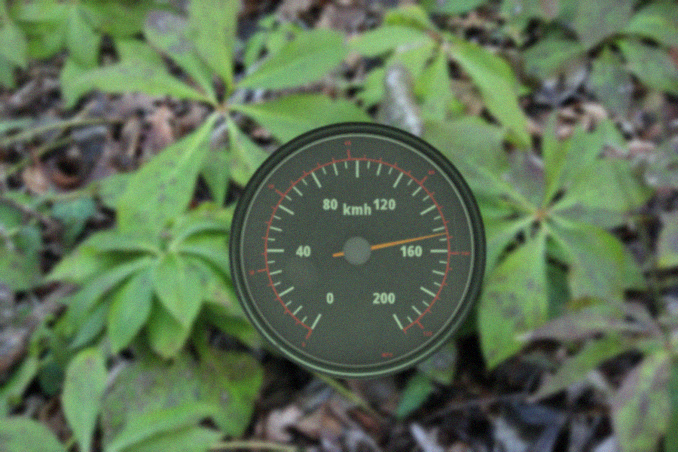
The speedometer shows 152.5 km/h
